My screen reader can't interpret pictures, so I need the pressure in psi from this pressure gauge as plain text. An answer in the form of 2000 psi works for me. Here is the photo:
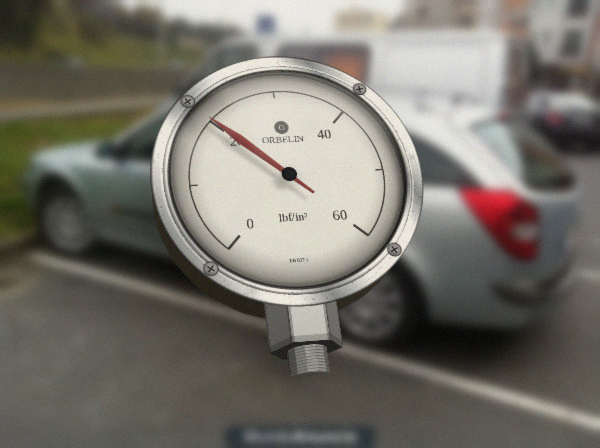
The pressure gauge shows 20 psi
